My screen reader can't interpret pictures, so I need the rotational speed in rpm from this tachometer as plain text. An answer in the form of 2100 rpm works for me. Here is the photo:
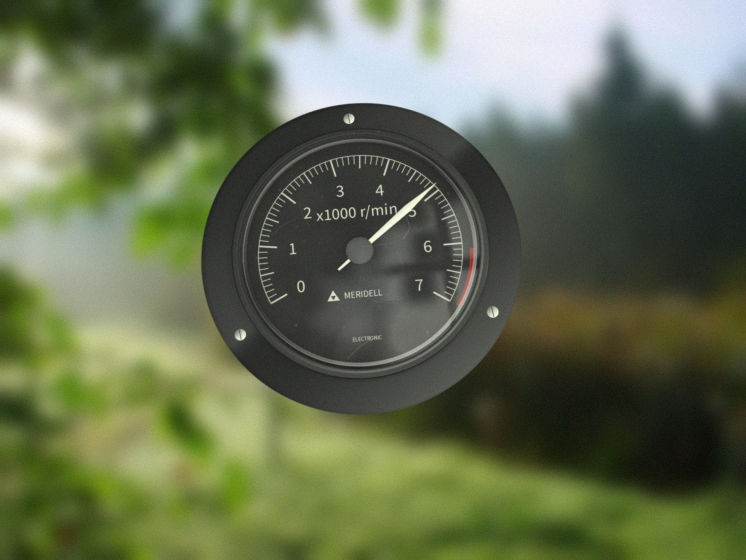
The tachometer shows 4900 rpm
